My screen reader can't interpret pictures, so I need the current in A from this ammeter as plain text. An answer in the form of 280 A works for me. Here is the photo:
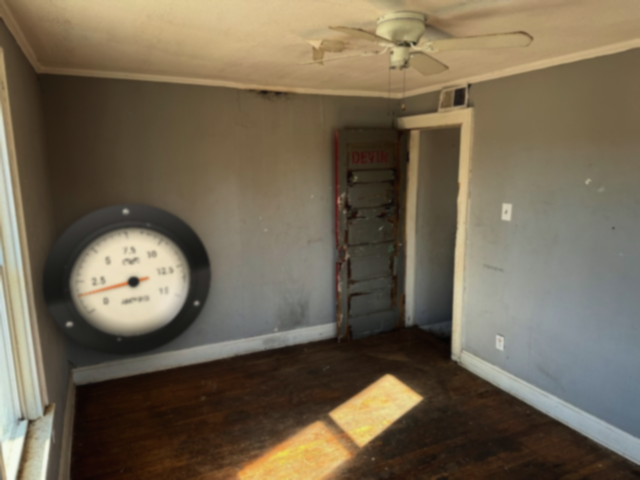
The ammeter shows 1.5 A
